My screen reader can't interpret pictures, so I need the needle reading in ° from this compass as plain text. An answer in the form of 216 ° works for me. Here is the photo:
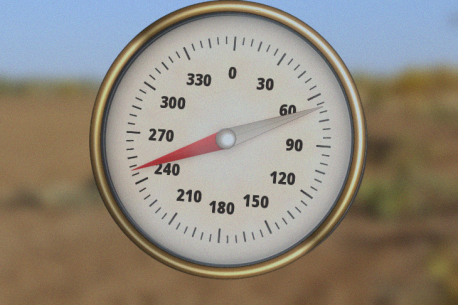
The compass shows 247.5 °
